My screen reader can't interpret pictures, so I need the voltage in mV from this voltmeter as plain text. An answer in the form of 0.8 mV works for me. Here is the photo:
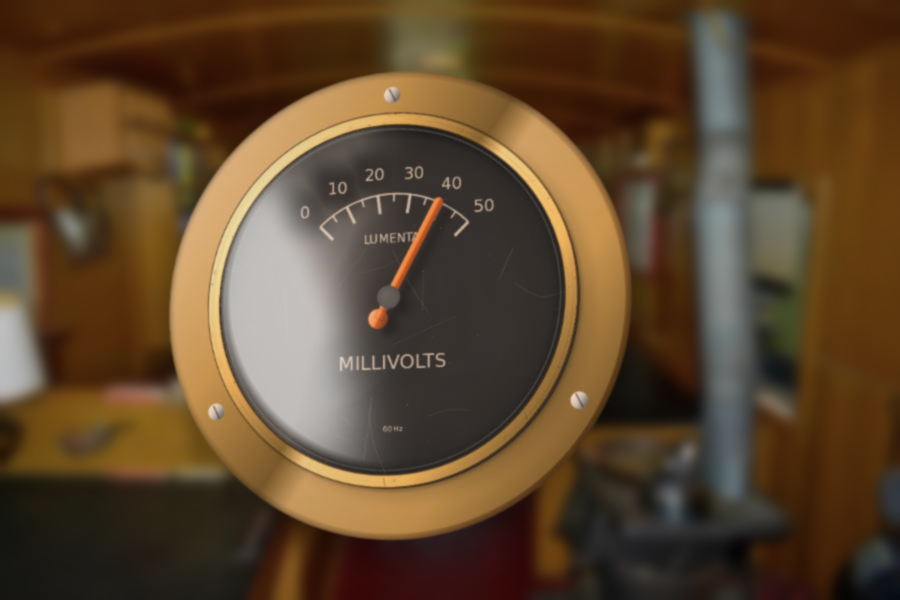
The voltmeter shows 40 mV
